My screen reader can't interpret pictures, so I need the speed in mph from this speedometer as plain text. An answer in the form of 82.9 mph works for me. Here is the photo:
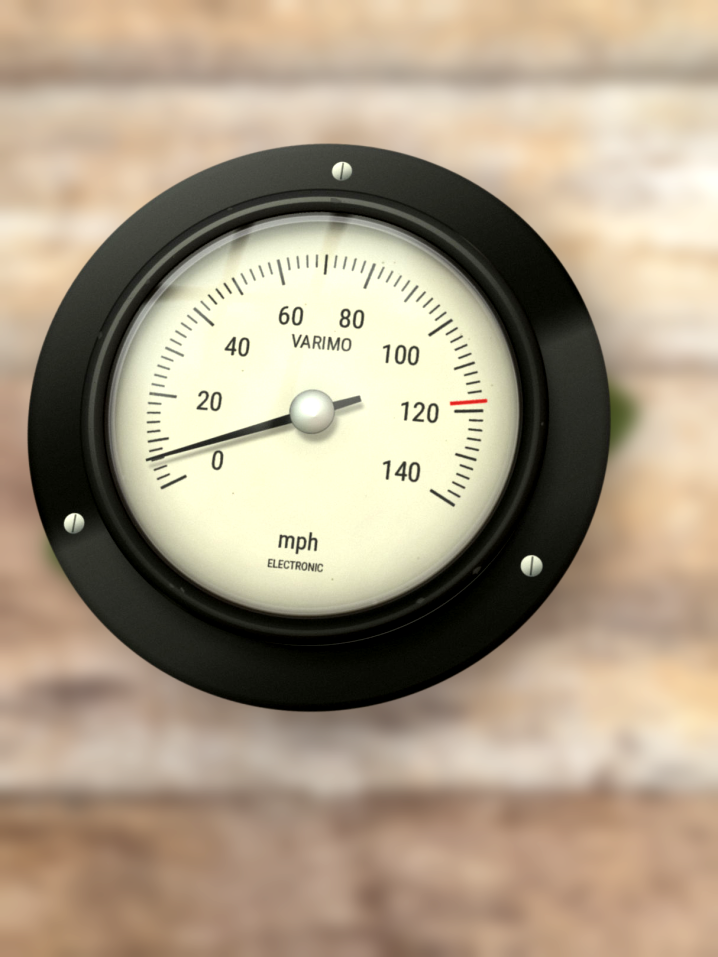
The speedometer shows 6 mph
